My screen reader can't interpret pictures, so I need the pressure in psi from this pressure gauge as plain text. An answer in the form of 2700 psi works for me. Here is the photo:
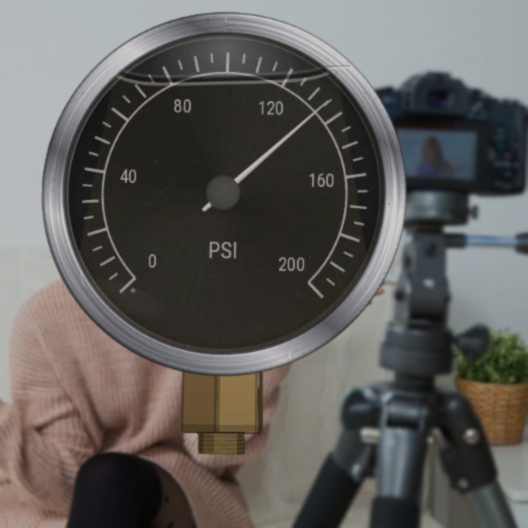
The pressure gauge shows 135 psi
